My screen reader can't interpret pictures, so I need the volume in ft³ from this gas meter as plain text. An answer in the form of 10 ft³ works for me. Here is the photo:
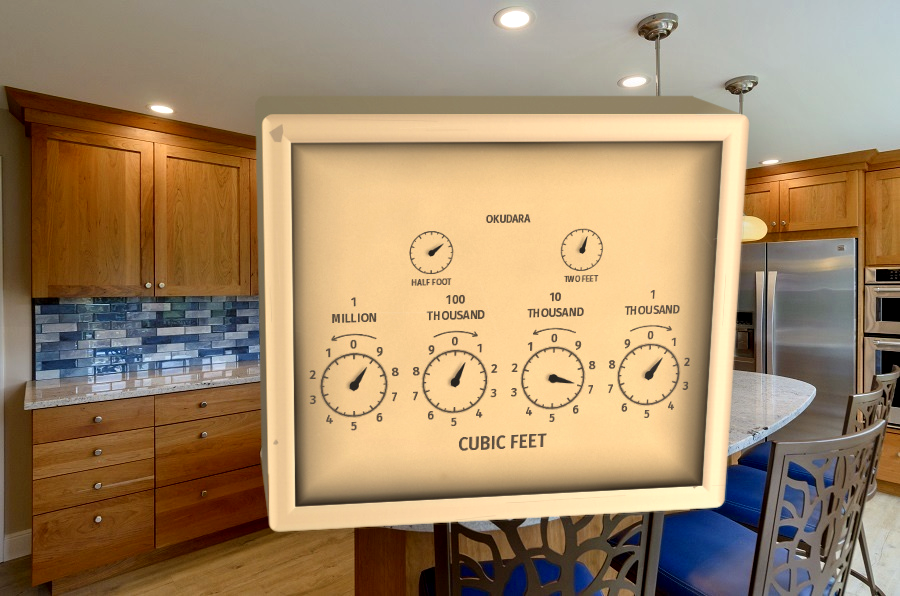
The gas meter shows 907100 ft³
